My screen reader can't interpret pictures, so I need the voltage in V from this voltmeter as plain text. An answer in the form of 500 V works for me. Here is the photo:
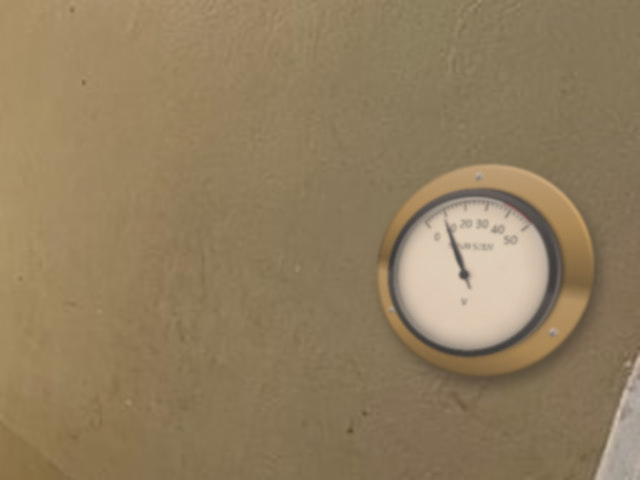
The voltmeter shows 10 V
